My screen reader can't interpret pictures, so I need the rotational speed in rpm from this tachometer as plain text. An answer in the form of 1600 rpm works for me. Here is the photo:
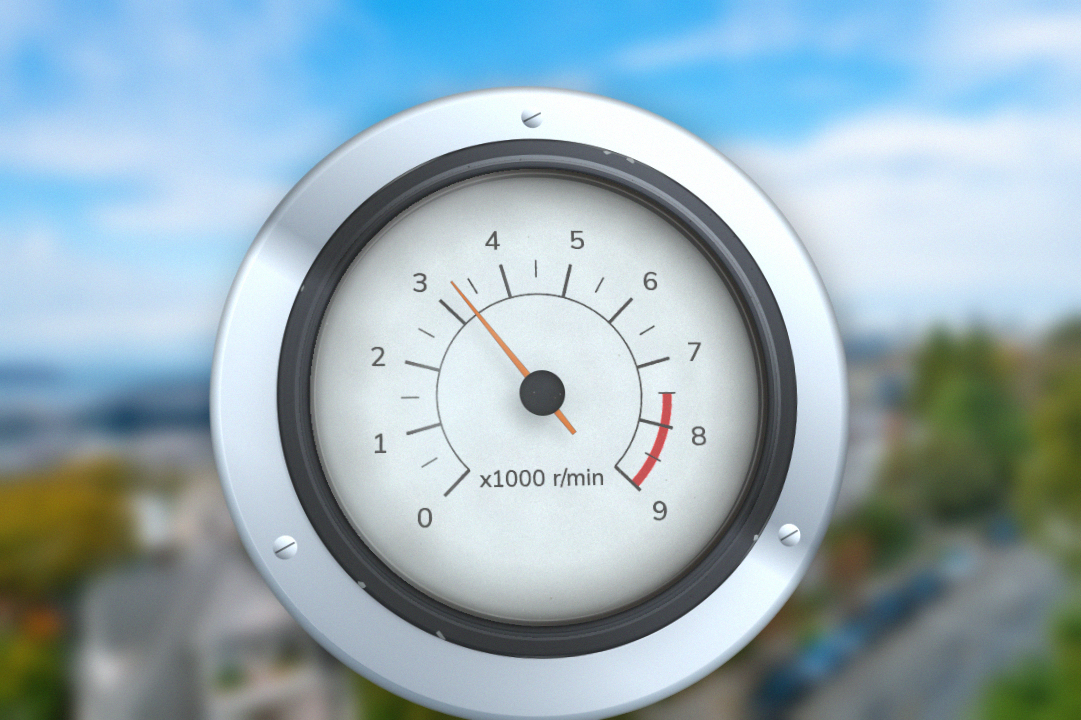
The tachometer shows 3250 rpm
